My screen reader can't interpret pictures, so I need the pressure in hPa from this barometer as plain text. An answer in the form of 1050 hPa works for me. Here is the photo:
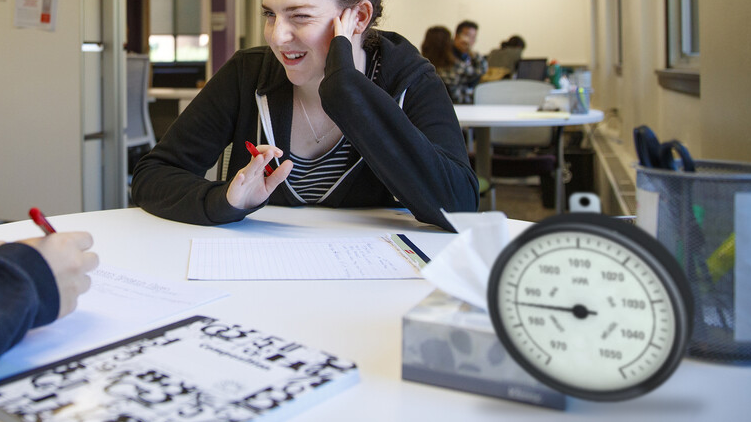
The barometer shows 986 hPa
